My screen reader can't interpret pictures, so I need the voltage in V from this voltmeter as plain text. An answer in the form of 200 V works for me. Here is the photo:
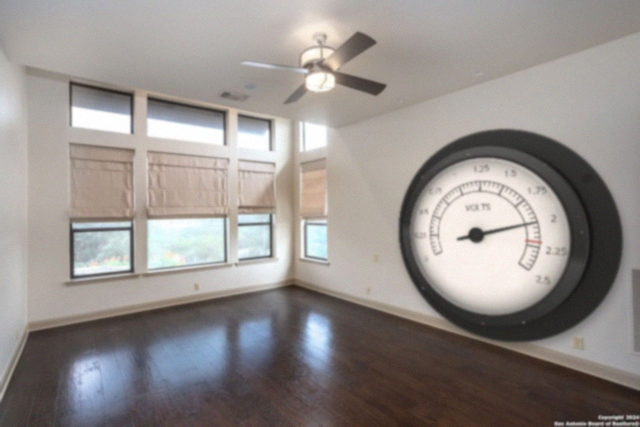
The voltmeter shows 2 V
